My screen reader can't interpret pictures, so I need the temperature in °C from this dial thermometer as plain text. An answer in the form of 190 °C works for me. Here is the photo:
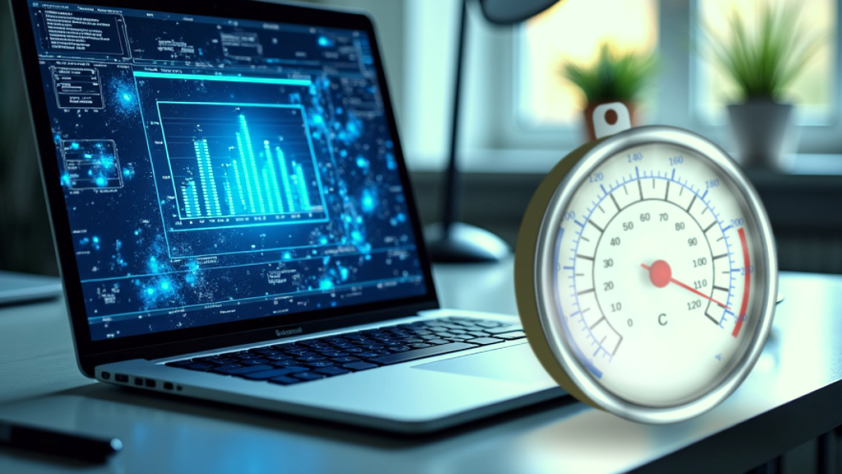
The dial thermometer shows 115 °C
